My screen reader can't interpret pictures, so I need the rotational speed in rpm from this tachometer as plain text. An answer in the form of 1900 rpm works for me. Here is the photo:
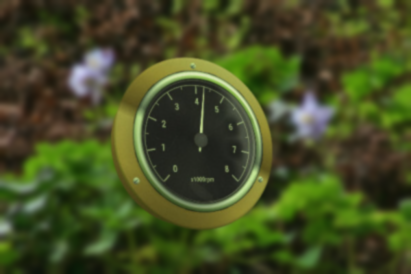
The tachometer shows 4250 rpm
